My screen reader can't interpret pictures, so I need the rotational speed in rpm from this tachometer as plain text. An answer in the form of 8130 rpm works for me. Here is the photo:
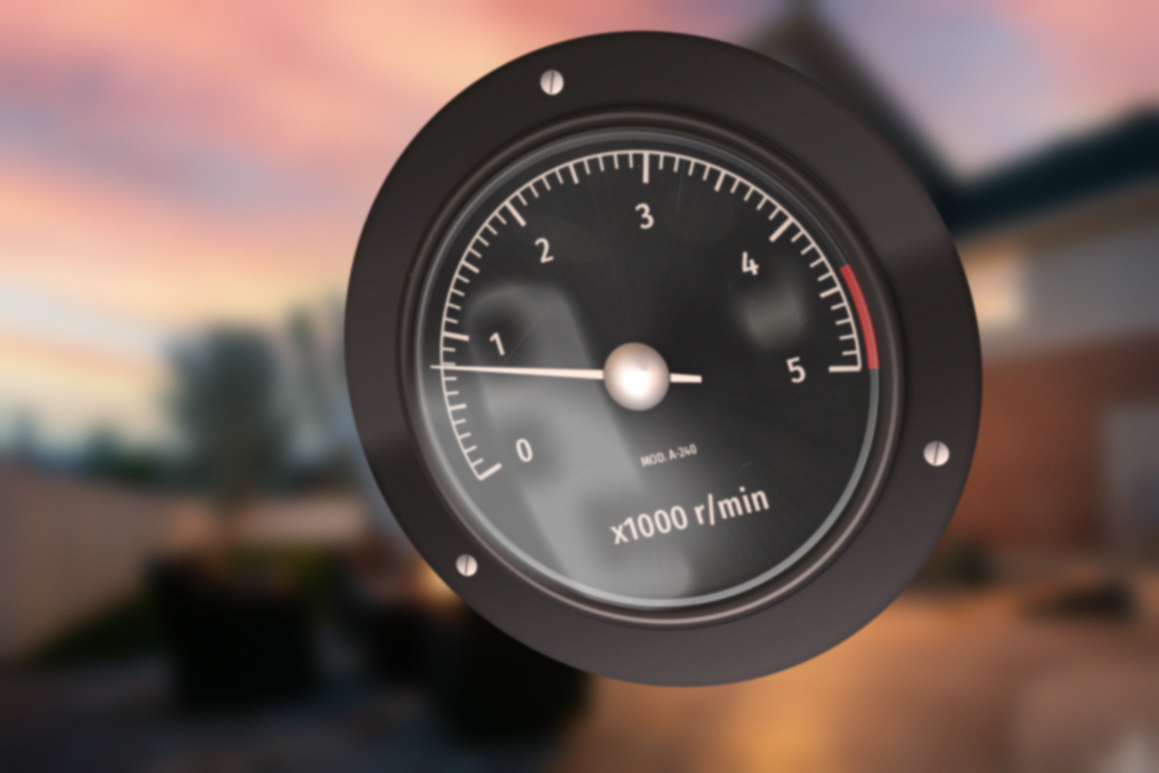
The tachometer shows 800 rpm
